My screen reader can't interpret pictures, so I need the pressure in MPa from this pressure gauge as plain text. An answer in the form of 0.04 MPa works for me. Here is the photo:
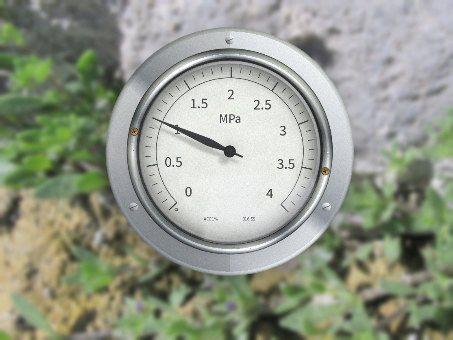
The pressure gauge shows 1 MPa
